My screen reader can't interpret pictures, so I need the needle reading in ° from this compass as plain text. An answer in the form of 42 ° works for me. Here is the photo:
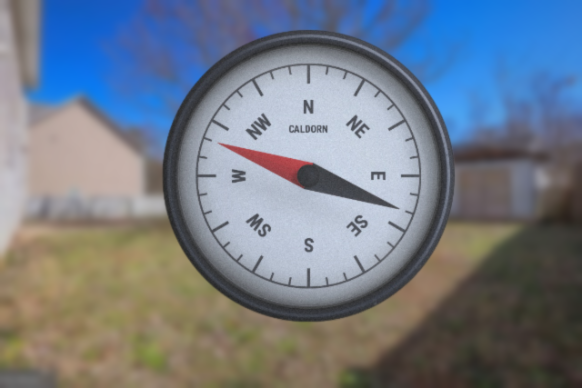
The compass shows 290 °
